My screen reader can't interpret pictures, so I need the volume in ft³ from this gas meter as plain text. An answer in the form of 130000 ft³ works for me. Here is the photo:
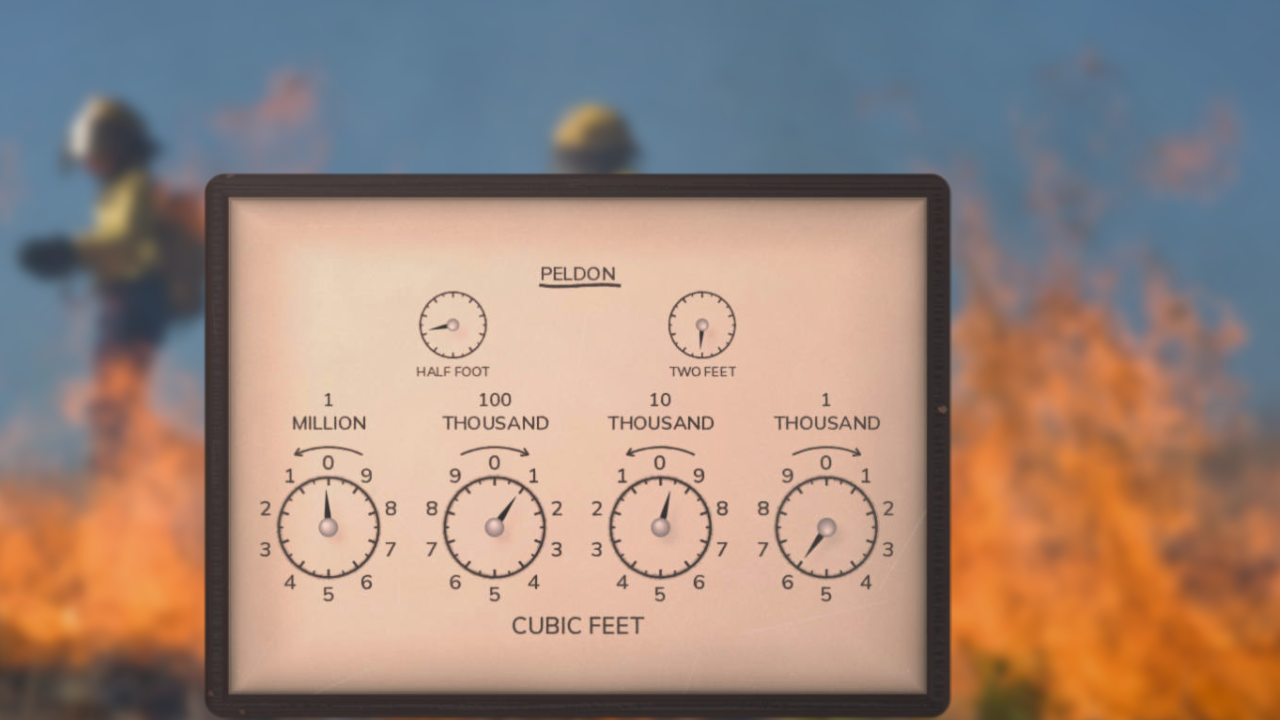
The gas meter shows 9600 ft³
